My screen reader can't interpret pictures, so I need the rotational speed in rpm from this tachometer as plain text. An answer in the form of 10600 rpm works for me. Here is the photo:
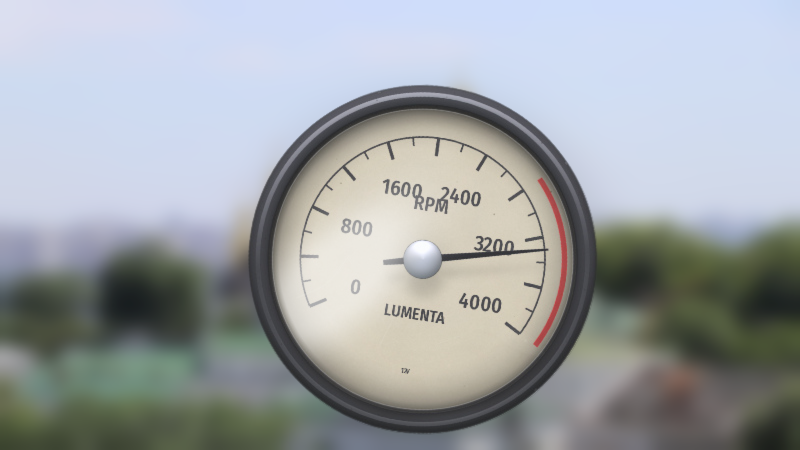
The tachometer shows 3300 rpm
